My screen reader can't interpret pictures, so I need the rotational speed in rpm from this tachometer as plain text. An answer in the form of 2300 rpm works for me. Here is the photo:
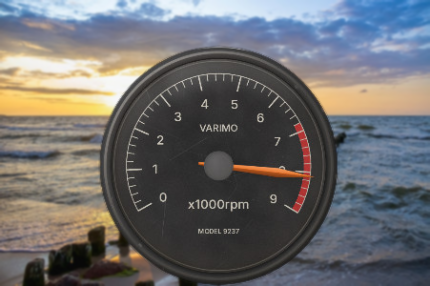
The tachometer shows 8100 rpm
